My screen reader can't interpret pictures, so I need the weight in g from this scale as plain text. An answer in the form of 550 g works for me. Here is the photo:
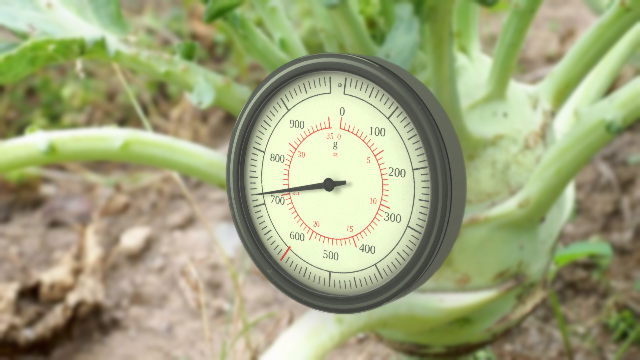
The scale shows 720 g
